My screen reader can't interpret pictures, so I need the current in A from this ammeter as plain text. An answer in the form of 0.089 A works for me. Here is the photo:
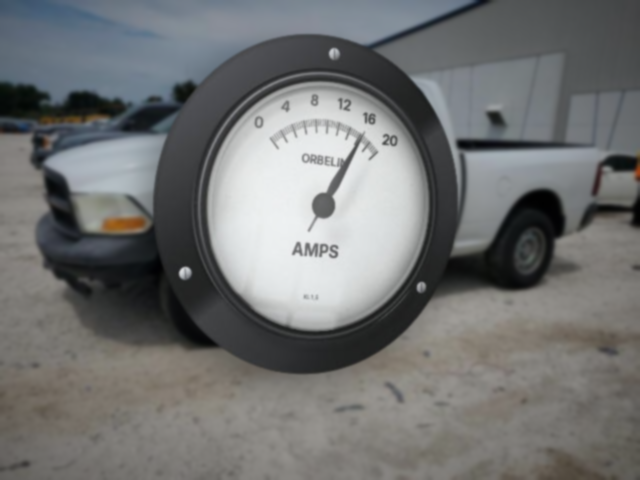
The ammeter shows 16 A
